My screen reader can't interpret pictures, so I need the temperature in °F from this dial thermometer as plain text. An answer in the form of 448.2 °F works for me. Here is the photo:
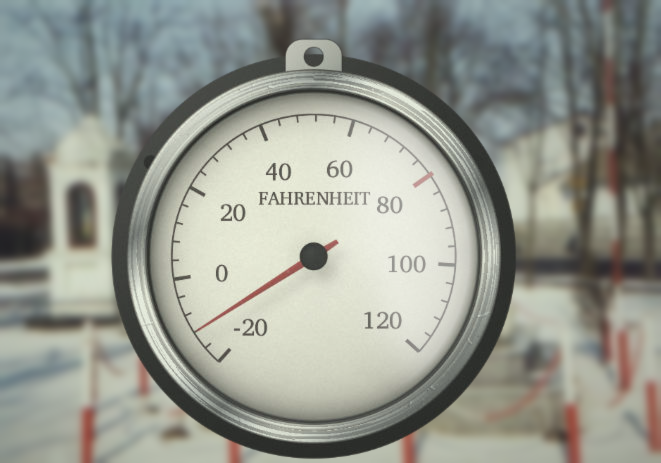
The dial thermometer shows -12 °F
